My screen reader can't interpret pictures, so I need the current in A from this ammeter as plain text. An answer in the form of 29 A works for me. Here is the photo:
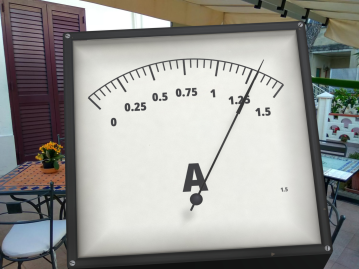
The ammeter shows 1.3 A
